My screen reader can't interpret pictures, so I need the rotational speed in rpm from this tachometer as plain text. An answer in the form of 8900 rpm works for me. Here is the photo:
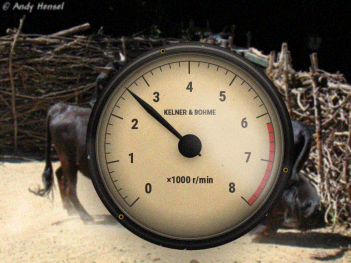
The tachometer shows 2600 rpm
